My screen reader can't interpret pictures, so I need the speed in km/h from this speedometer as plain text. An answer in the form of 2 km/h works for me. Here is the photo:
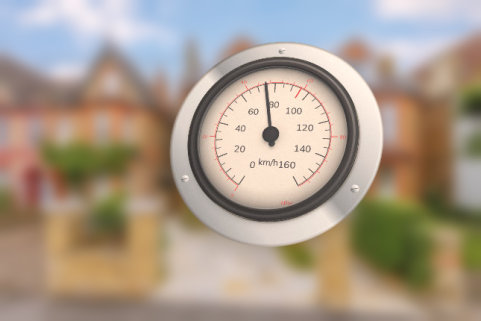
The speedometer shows 75 km/h
